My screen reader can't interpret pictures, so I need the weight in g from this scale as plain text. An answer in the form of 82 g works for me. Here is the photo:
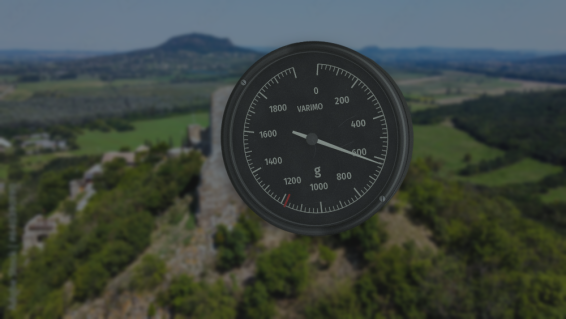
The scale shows 620 g
